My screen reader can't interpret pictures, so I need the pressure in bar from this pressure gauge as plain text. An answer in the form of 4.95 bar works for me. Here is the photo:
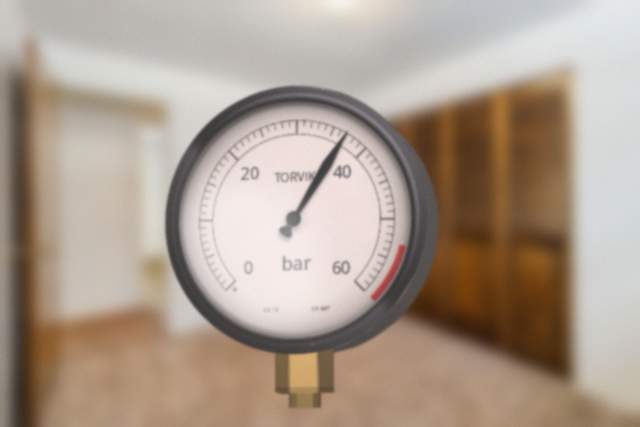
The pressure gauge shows 37 bar
